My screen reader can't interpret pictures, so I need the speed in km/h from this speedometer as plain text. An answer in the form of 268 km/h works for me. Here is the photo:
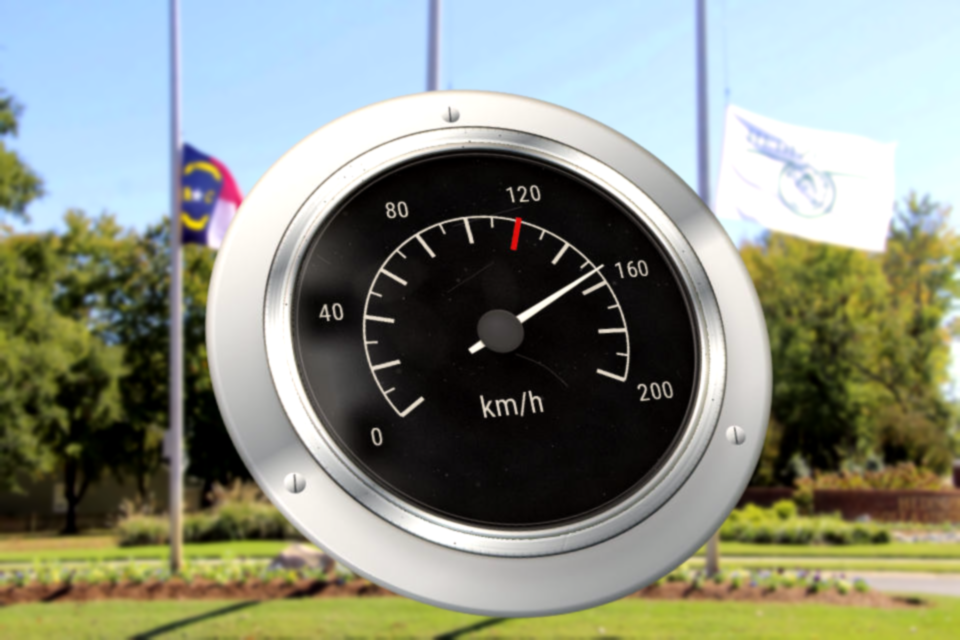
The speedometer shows 155 km/h
